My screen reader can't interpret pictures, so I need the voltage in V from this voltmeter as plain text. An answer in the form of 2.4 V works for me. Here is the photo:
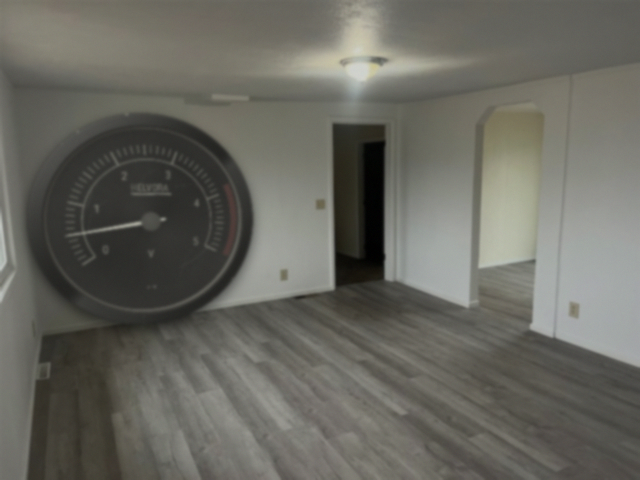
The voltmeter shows 0.5 V
